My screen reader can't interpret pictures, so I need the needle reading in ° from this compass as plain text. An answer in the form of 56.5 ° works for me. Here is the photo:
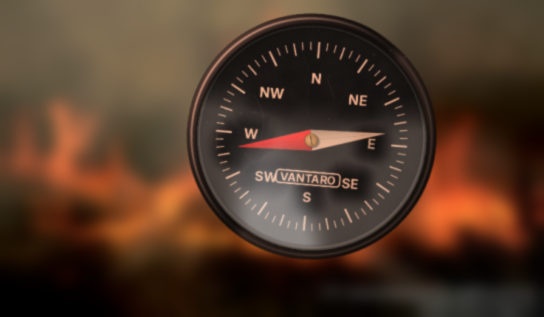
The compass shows 260 °
